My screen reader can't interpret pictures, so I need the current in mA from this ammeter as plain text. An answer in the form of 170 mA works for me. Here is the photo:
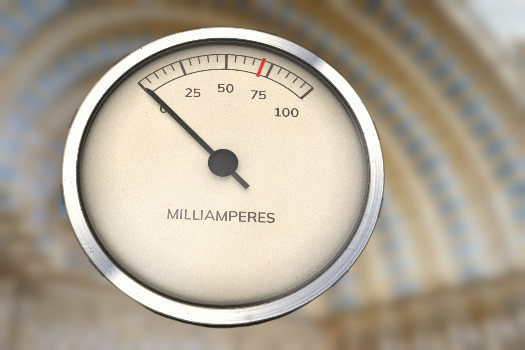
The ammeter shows 0 mA
